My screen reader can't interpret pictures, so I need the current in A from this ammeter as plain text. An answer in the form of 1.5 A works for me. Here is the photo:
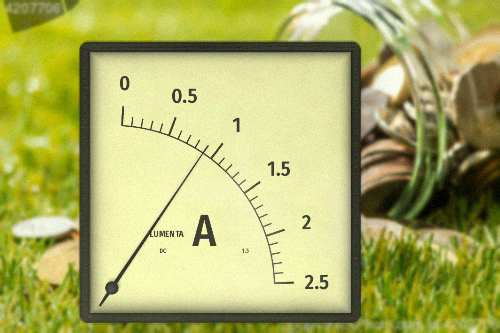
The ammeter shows 0.9 A
